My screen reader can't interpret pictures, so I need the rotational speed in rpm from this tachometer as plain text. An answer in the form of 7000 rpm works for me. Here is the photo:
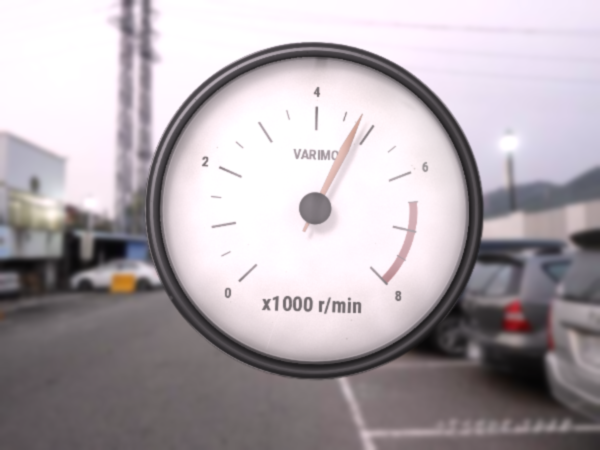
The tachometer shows 4750 rpm
